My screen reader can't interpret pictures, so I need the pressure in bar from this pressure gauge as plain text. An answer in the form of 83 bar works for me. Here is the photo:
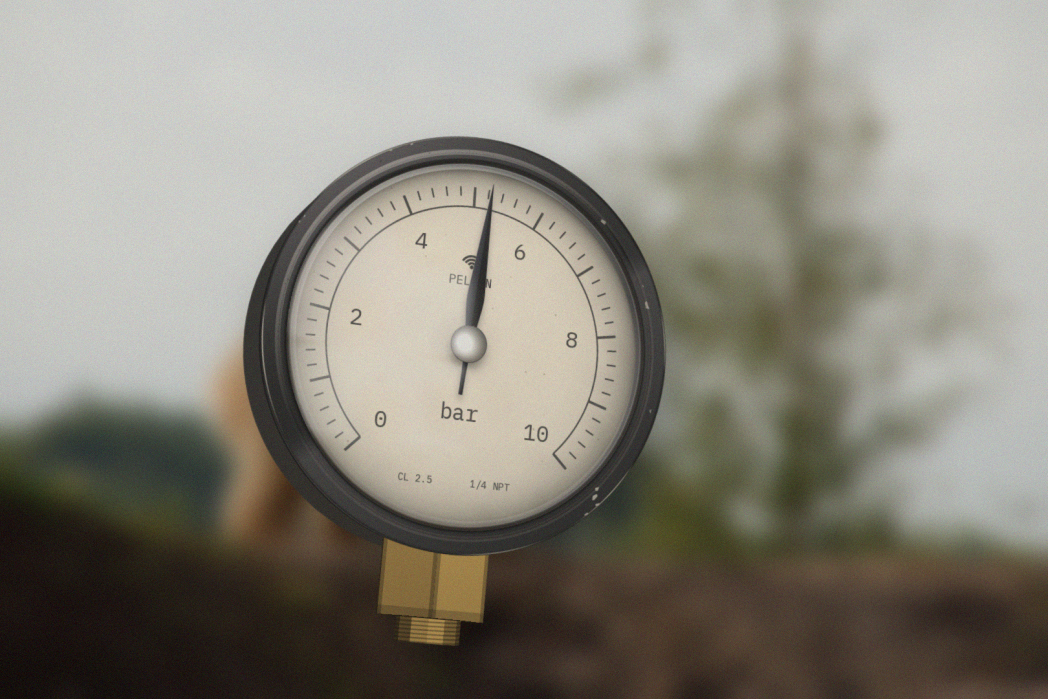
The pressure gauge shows 5.2 bar
